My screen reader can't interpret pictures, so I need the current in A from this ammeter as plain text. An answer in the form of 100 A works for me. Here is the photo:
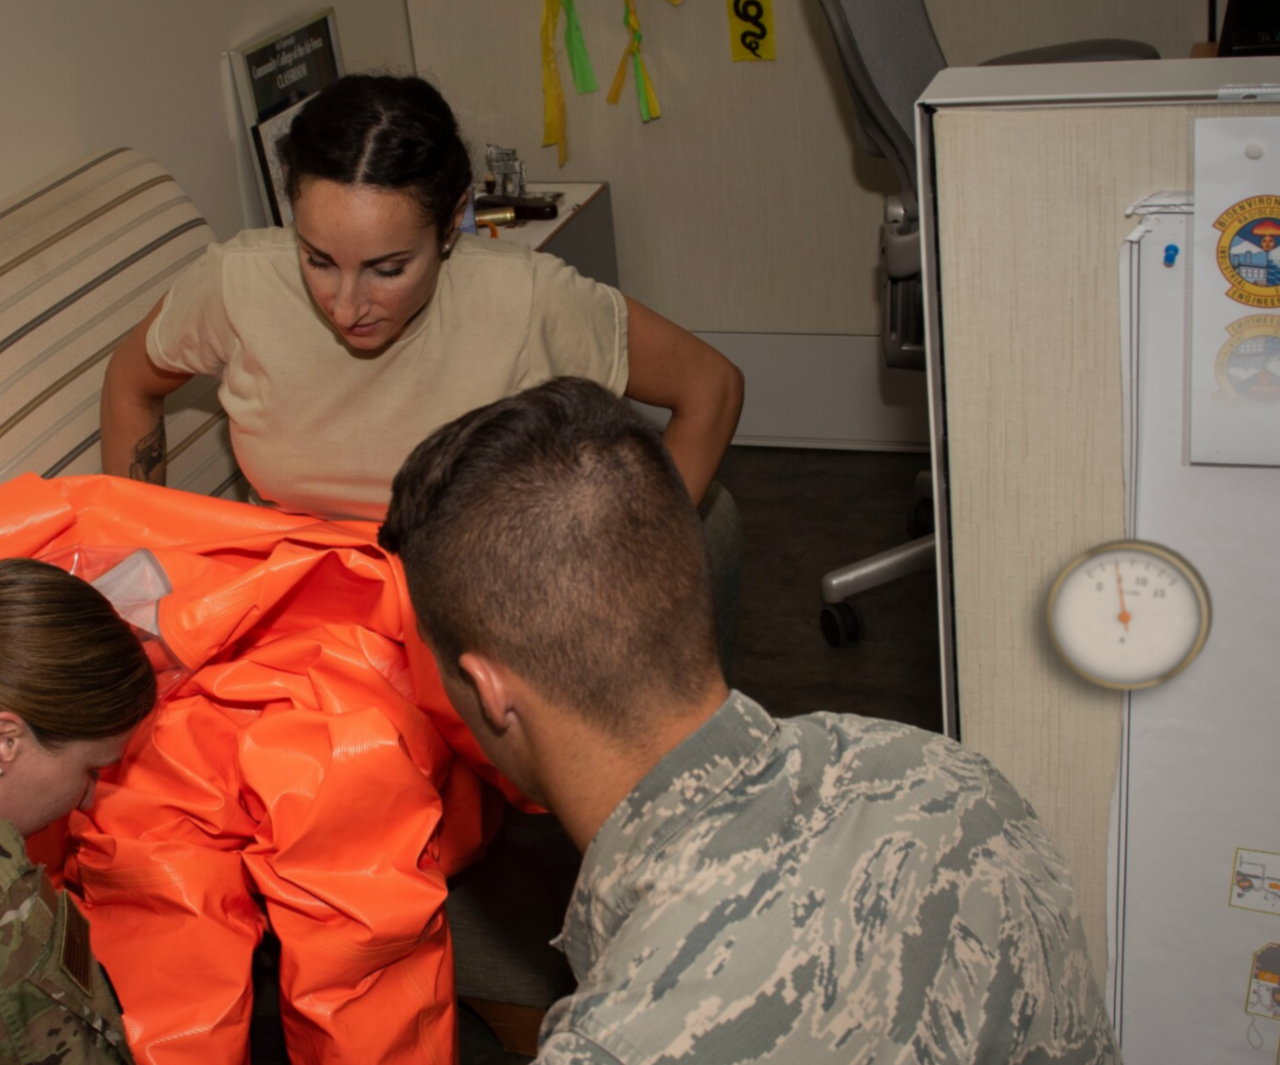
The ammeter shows 5 A
